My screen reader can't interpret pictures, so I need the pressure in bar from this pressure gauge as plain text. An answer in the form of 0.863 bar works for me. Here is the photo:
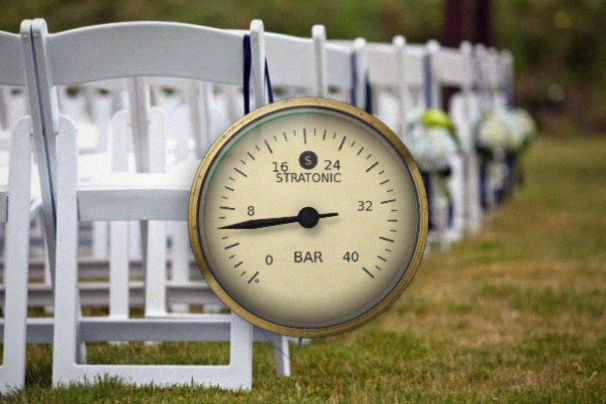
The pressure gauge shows 6 bar
